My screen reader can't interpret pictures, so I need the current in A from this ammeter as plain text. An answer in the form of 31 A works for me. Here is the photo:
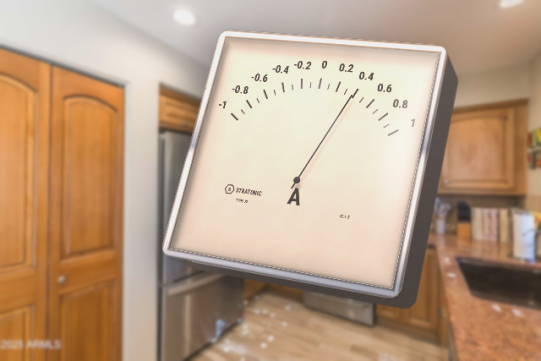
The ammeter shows 0.4 A
